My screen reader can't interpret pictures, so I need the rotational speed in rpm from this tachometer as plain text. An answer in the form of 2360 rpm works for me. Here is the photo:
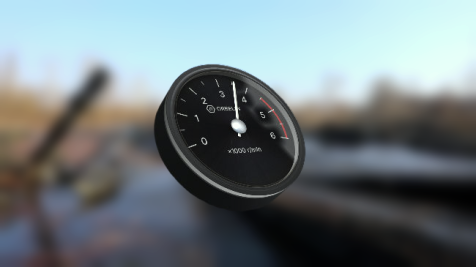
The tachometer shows 3500 rpm
